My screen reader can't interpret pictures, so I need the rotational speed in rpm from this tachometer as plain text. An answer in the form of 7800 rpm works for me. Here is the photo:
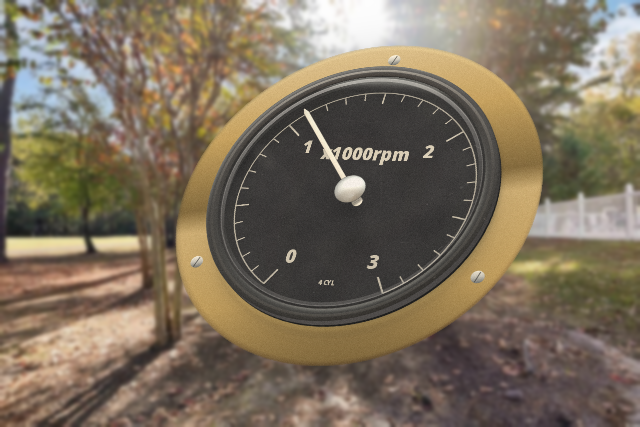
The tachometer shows 1100 rpm
